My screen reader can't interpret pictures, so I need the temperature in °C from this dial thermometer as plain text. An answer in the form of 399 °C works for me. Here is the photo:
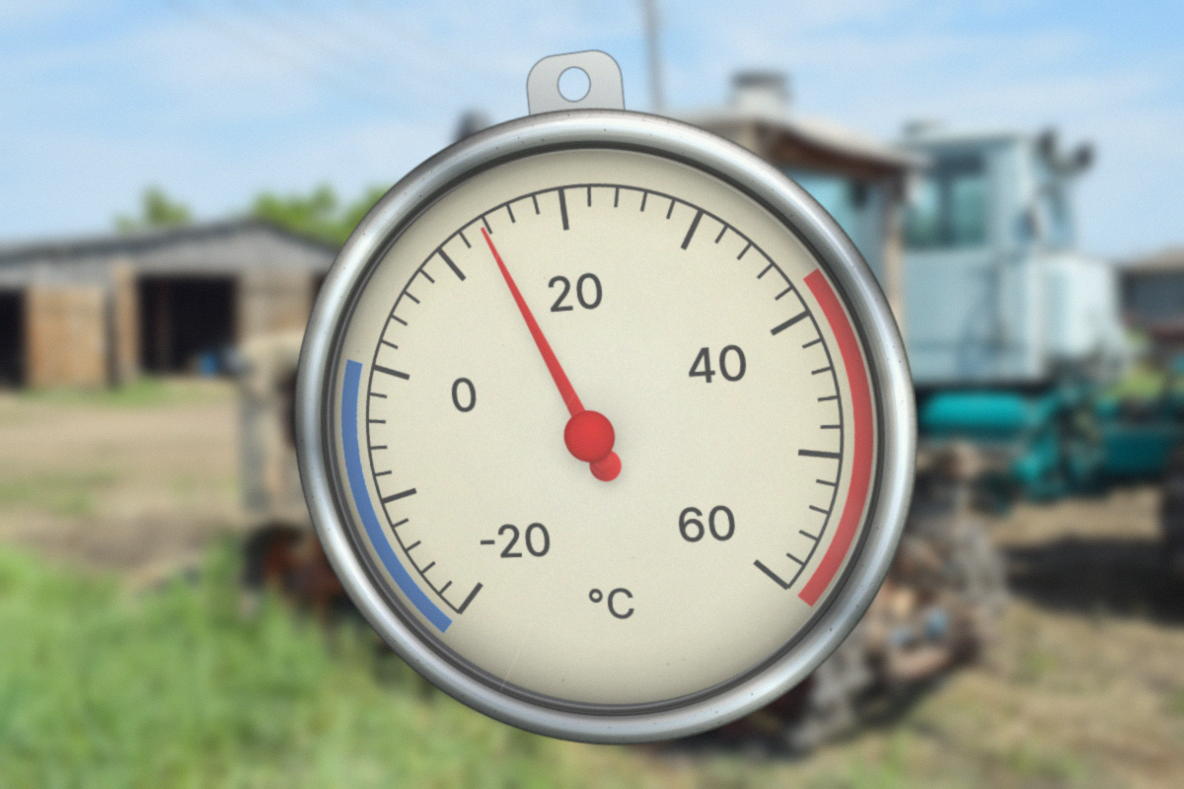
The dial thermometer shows 14 °C
